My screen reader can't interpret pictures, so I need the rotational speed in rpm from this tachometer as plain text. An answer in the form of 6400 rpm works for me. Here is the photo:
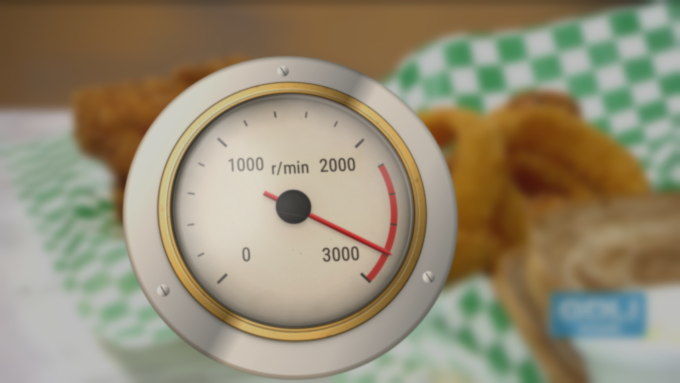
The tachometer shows 2800 rpm
